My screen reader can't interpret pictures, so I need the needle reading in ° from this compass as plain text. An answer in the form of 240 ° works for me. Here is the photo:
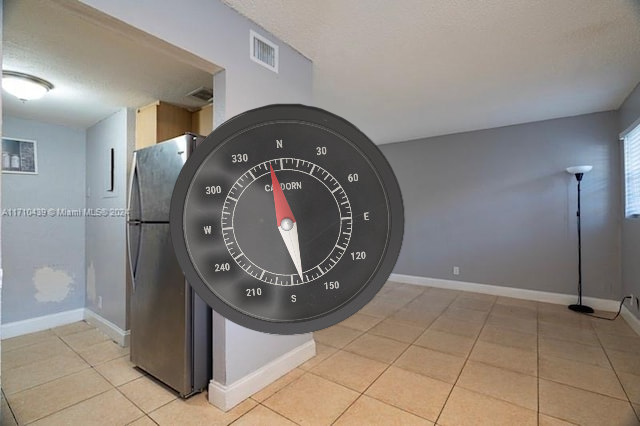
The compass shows 350 °
